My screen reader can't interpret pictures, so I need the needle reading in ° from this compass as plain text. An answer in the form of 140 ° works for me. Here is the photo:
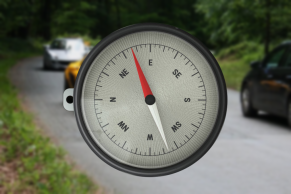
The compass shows 70 °
